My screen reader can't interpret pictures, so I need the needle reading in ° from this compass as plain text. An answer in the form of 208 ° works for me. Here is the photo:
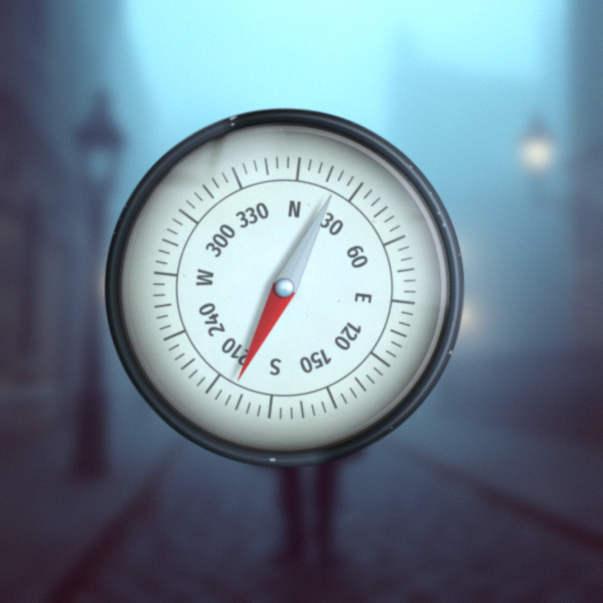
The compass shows 200 °
